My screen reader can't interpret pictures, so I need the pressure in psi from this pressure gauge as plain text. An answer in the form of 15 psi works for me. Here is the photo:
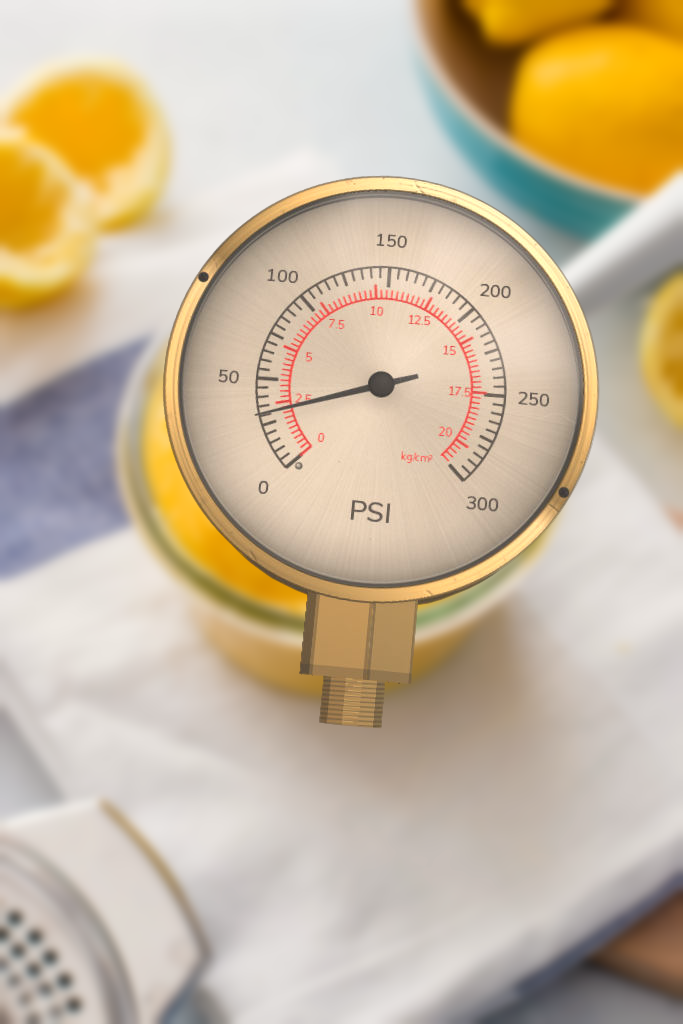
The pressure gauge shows 30 psi
